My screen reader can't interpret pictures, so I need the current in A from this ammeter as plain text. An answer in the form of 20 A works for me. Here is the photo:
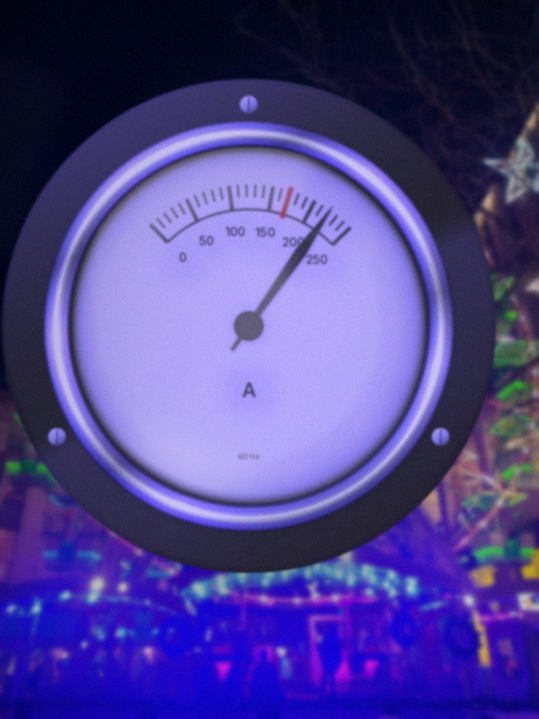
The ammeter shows 220 A
